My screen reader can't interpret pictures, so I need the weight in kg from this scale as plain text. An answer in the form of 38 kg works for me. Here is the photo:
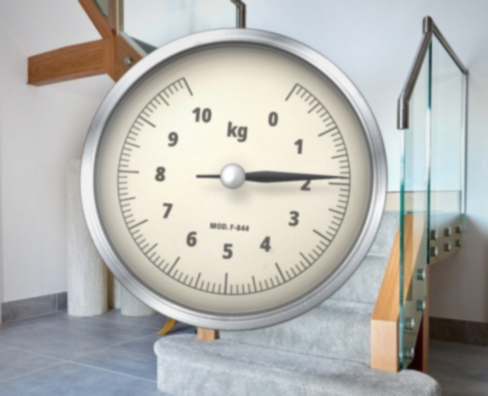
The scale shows 1.9 kg
